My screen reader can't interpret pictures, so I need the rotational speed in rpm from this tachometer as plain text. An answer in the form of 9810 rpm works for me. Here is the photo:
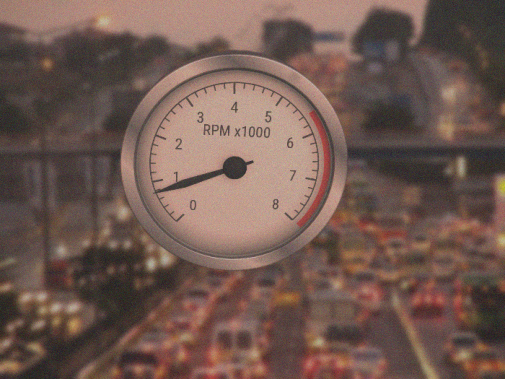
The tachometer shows 800 rpm
